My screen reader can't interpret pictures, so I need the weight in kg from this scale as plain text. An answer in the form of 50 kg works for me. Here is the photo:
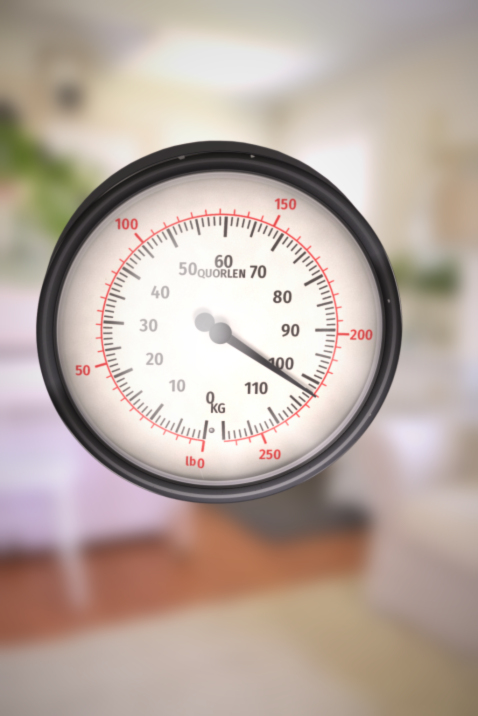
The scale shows 102 kg
